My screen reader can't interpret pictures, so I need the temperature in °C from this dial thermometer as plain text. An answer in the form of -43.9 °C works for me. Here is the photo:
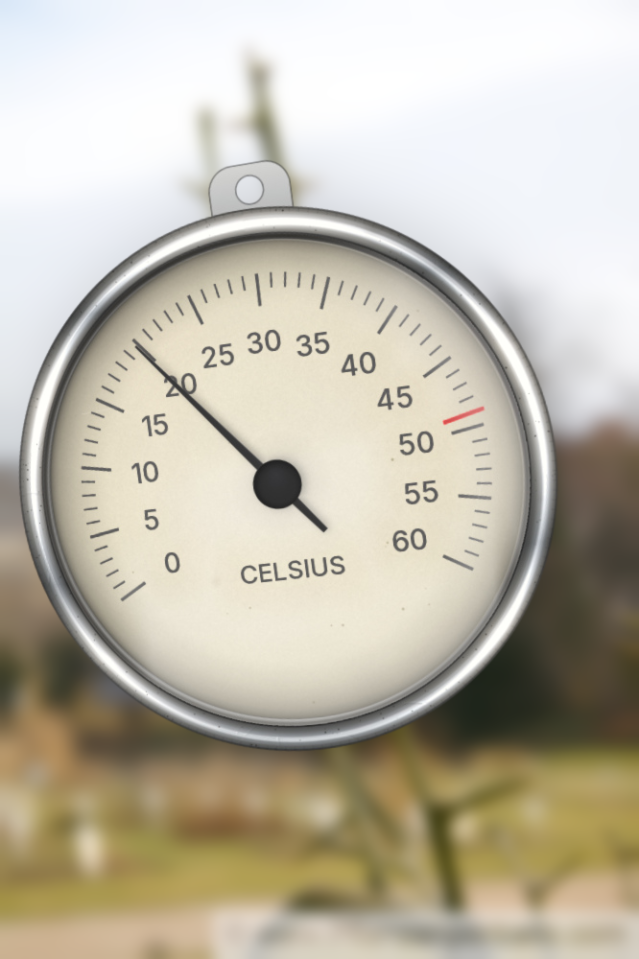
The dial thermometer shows 20 °C
